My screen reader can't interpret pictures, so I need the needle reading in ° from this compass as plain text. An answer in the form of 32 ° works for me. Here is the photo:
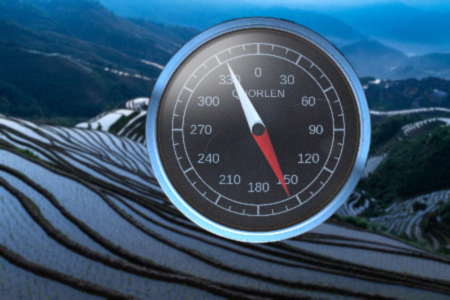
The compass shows 155 °
